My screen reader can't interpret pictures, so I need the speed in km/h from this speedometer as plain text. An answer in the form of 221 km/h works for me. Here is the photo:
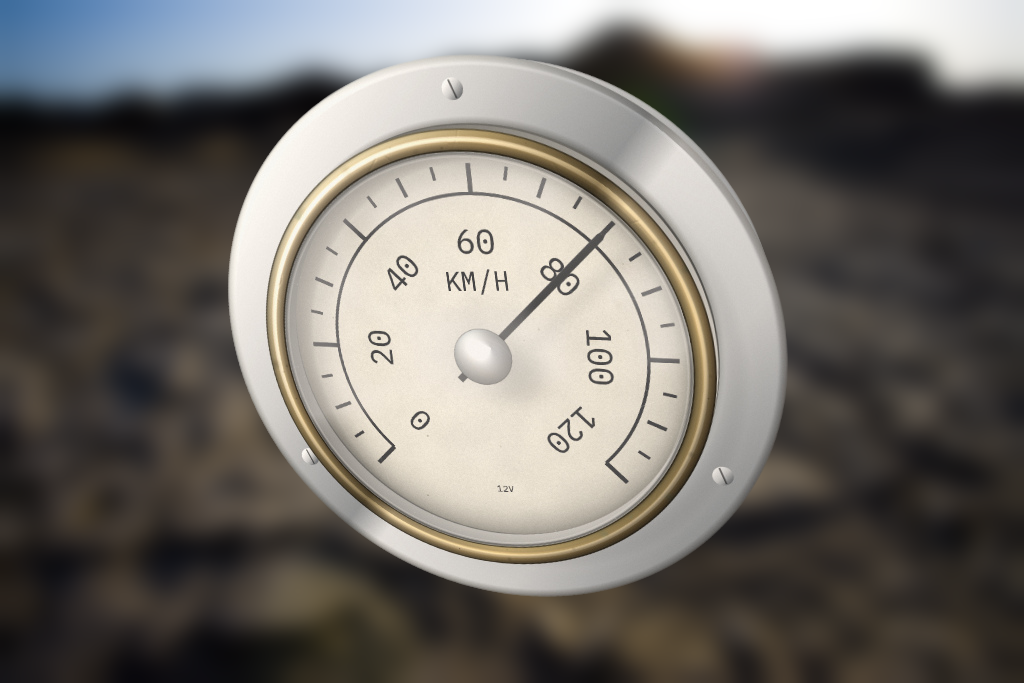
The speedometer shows 80 km/h
